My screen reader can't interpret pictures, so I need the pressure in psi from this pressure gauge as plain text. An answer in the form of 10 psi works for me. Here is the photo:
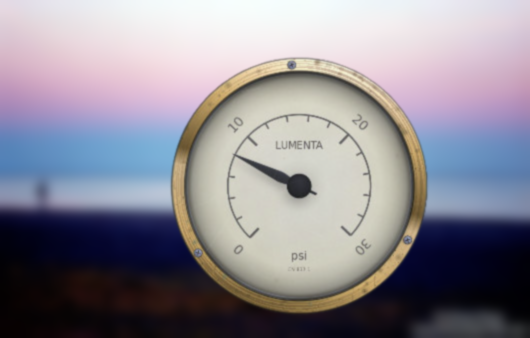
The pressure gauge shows 8 psi
